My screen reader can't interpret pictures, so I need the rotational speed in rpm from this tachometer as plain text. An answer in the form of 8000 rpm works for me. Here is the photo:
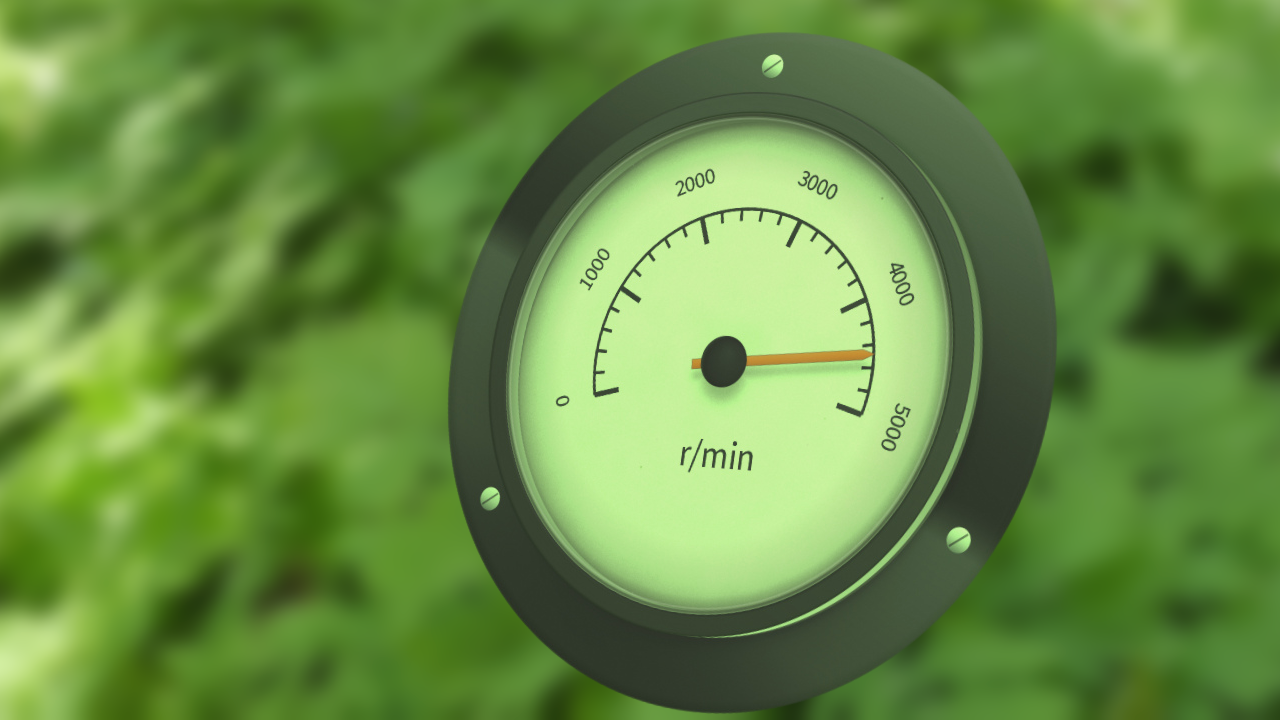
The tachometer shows 4500 rpm
